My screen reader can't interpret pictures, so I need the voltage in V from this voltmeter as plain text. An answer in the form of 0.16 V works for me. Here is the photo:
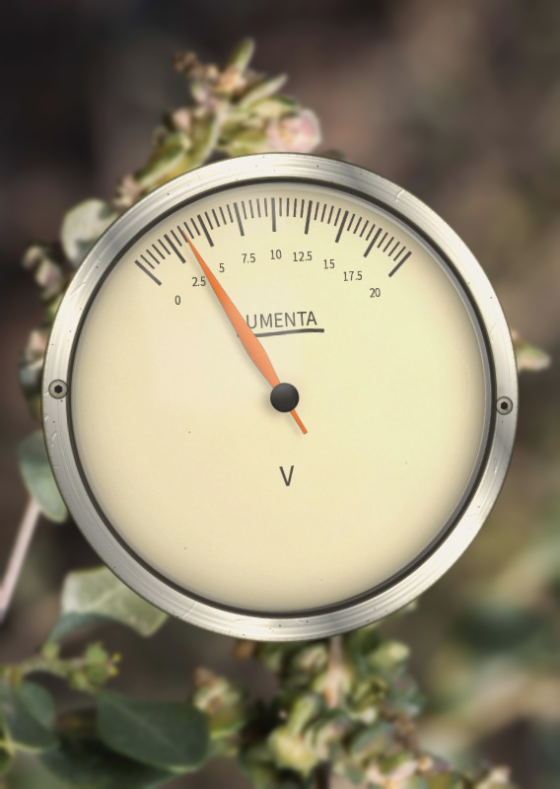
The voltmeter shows 3.5 V
